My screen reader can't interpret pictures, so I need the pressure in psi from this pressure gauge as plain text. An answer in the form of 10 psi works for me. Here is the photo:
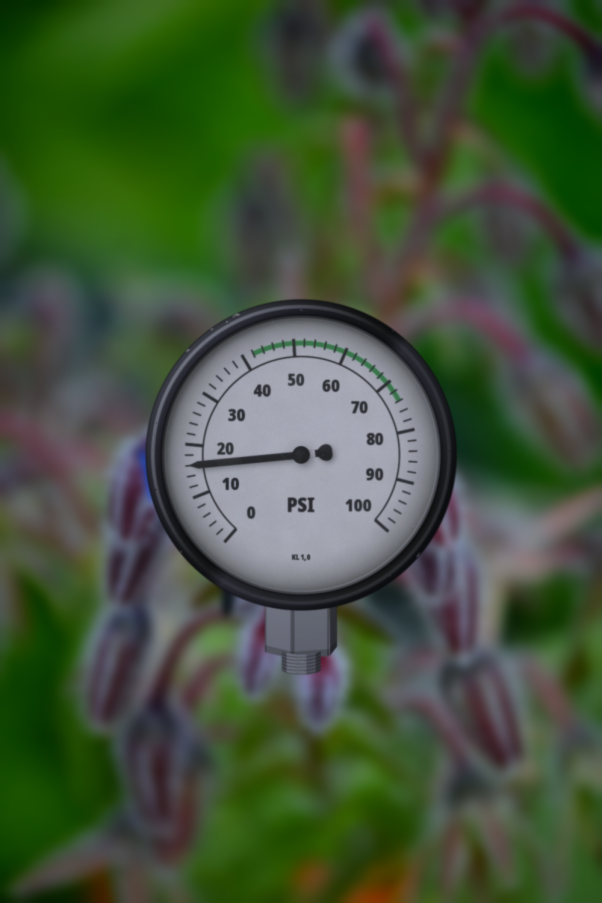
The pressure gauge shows 16 psi
